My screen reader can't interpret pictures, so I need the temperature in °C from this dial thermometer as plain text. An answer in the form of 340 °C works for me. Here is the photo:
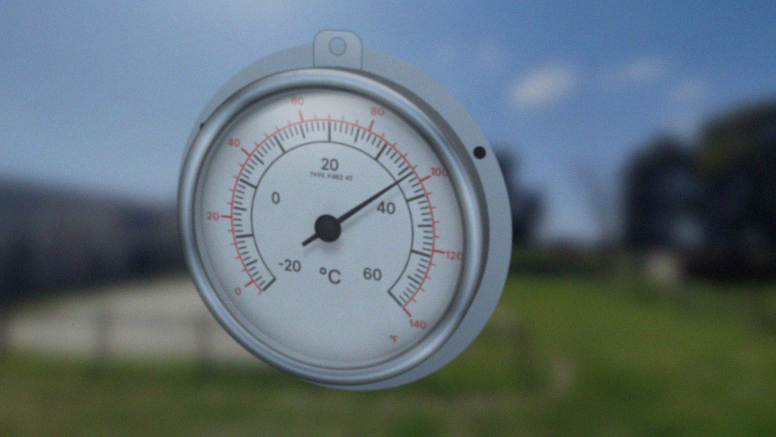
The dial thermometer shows 36 °C
